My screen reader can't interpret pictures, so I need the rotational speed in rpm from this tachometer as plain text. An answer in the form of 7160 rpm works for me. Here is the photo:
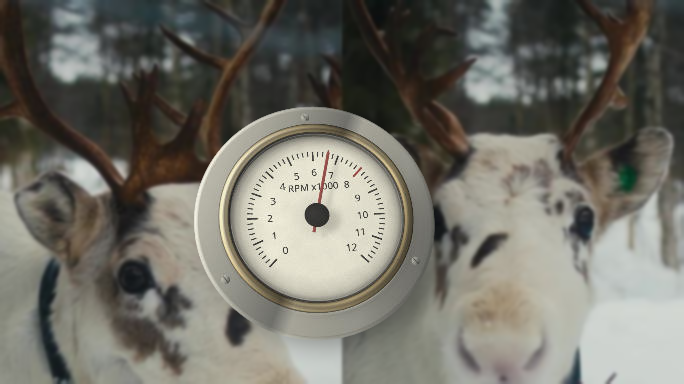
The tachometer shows 6600 rpm
